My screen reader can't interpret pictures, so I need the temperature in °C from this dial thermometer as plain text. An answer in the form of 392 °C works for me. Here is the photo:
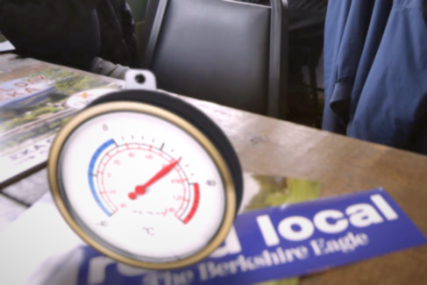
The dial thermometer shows 28 °C
